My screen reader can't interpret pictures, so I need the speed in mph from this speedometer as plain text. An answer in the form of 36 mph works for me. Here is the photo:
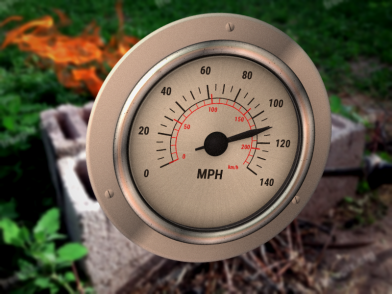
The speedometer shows 110 mph
